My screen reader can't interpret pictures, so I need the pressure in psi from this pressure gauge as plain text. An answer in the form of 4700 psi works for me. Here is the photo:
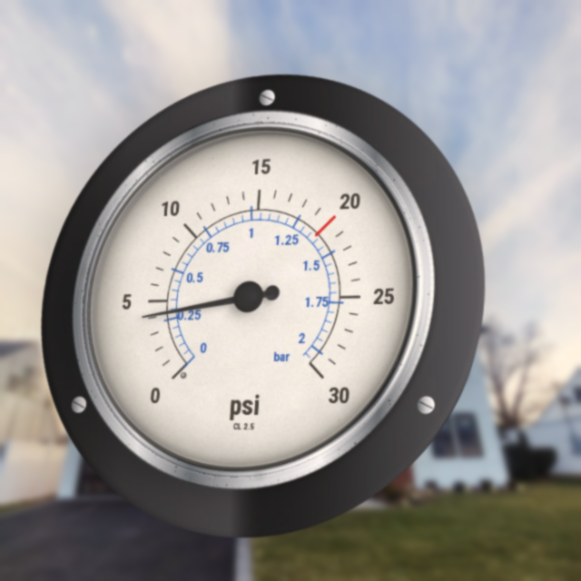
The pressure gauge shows 4 psi
